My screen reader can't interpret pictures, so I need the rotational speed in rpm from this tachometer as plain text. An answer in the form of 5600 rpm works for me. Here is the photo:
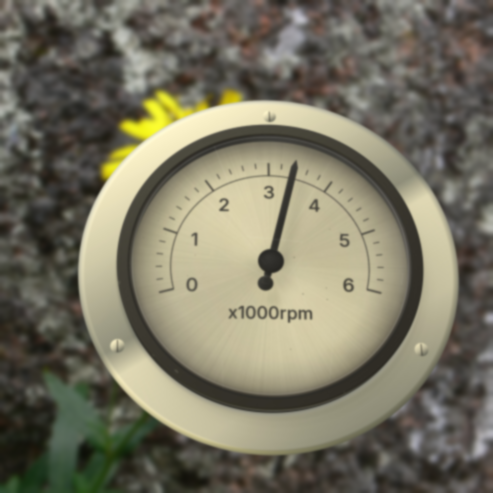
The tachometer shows 3400 rpm
